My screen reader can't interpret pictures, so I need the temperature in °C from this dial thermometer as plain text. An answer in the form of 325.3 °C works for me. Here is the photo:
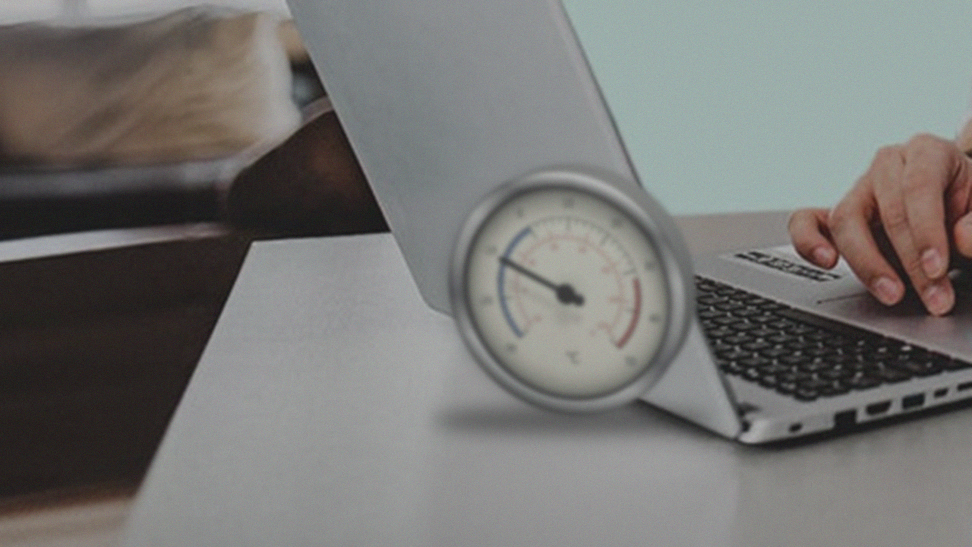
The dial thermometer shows -10 °C
